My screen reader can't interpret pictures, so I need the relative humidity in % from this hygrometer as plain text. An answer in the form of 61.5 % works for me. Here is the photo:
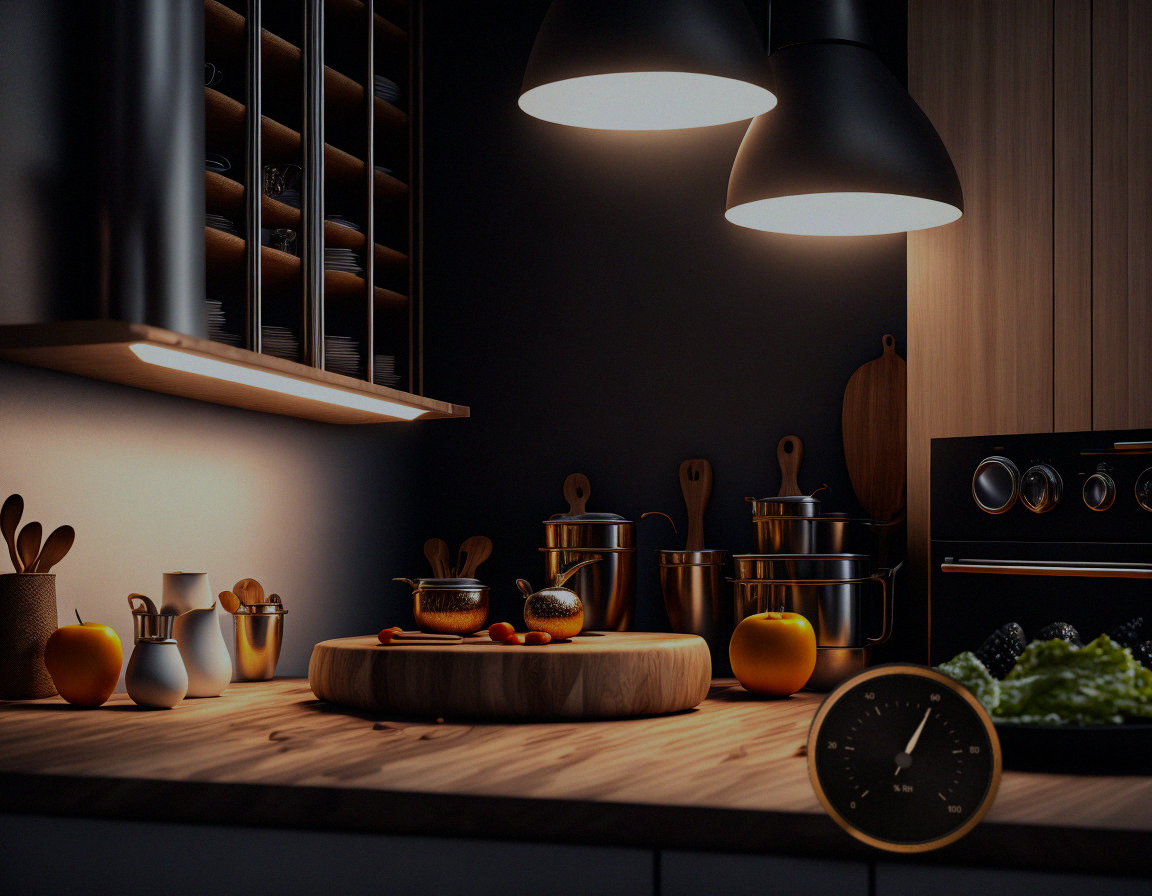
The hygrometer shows 60 %
